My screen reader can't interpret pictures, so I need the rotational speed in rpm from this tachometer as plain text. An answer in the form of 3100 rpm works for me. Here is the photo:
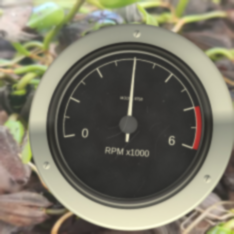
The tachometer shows 3000 rpm
